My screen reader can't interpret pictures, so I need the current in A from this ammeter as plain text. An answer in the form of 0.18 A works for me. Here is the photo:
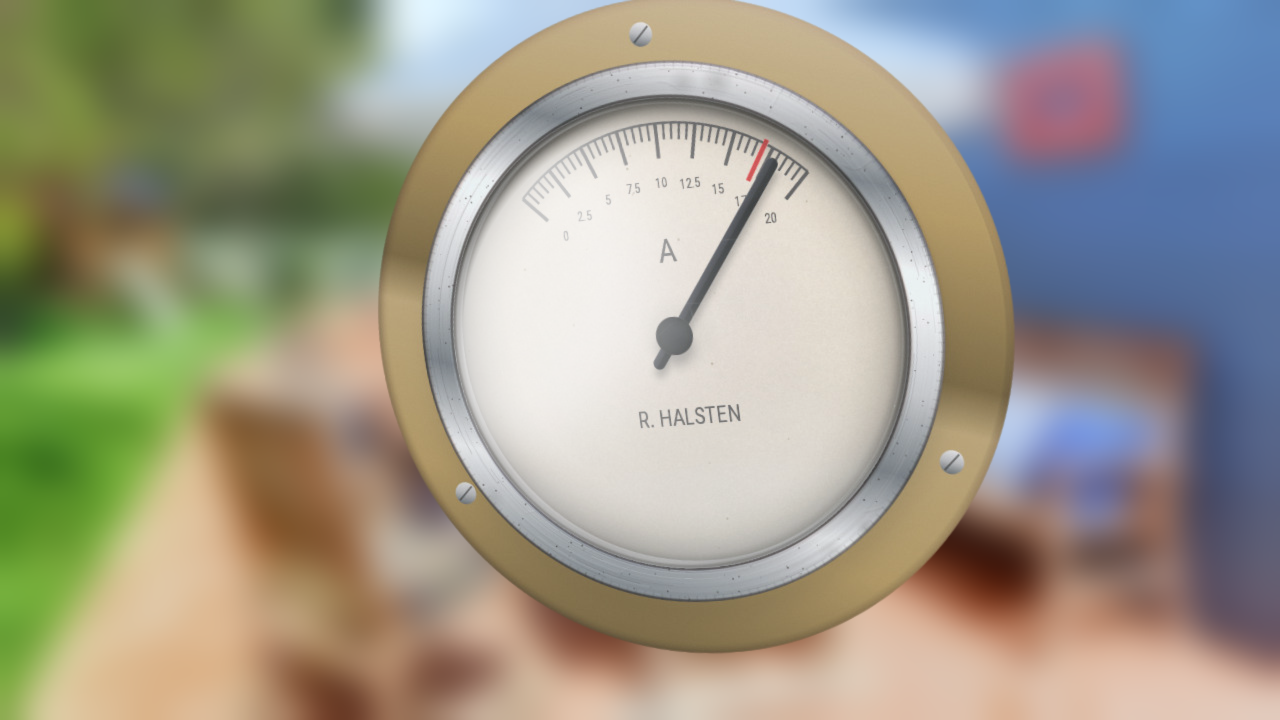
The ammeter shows 18 A
